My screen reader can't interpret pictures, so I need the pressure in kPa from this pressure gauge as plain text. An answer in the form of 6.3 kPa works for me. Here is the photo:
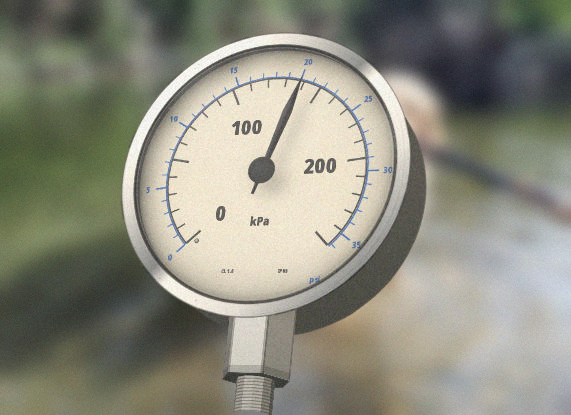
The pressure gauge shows 140 kPa
